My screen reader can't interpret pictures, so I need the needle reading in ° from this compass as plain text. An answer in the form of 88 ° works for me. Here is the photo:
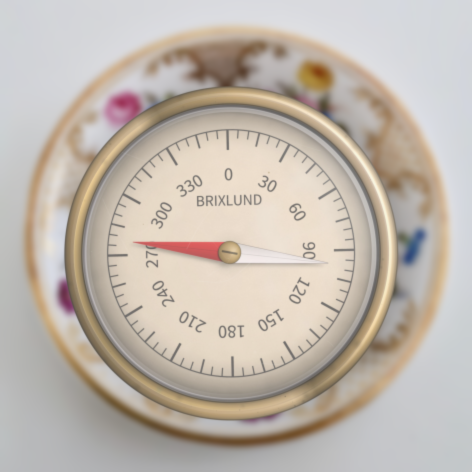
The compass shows 277.5 °
